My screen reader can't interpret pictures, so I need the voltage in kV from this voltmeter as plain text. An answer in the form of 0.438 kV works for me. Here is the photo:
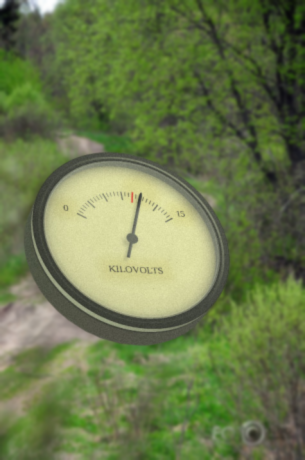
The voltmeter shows 10 kV
